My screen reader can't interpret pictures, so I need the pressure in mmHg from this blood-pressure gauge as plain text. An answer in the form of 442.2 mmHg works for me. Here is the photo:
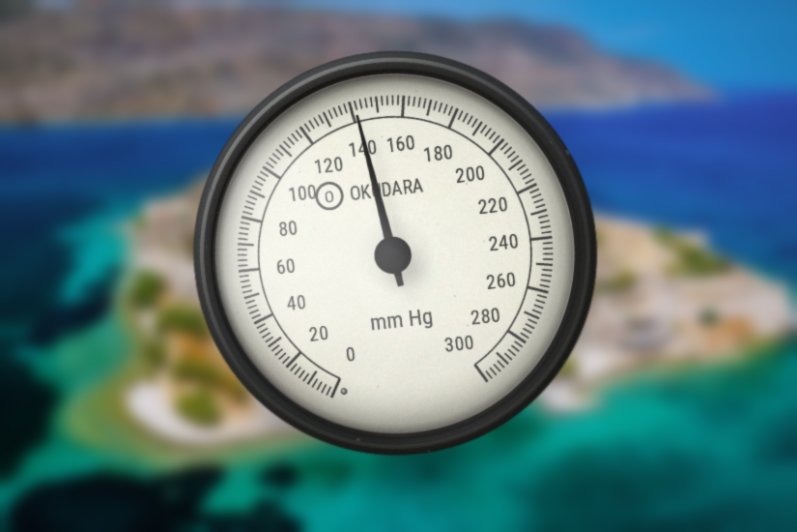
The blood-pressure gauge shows 142 mmHg
